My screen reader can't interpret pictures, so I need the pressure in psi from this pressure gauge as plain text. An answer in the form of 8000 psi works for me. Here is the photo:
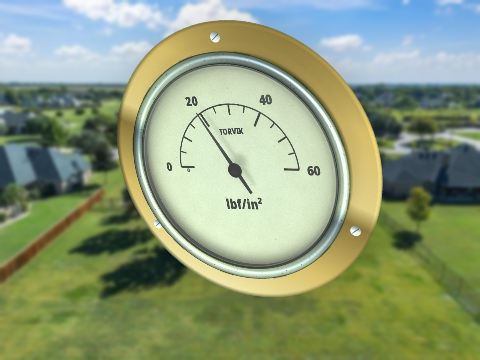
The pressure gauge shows 20 psi
